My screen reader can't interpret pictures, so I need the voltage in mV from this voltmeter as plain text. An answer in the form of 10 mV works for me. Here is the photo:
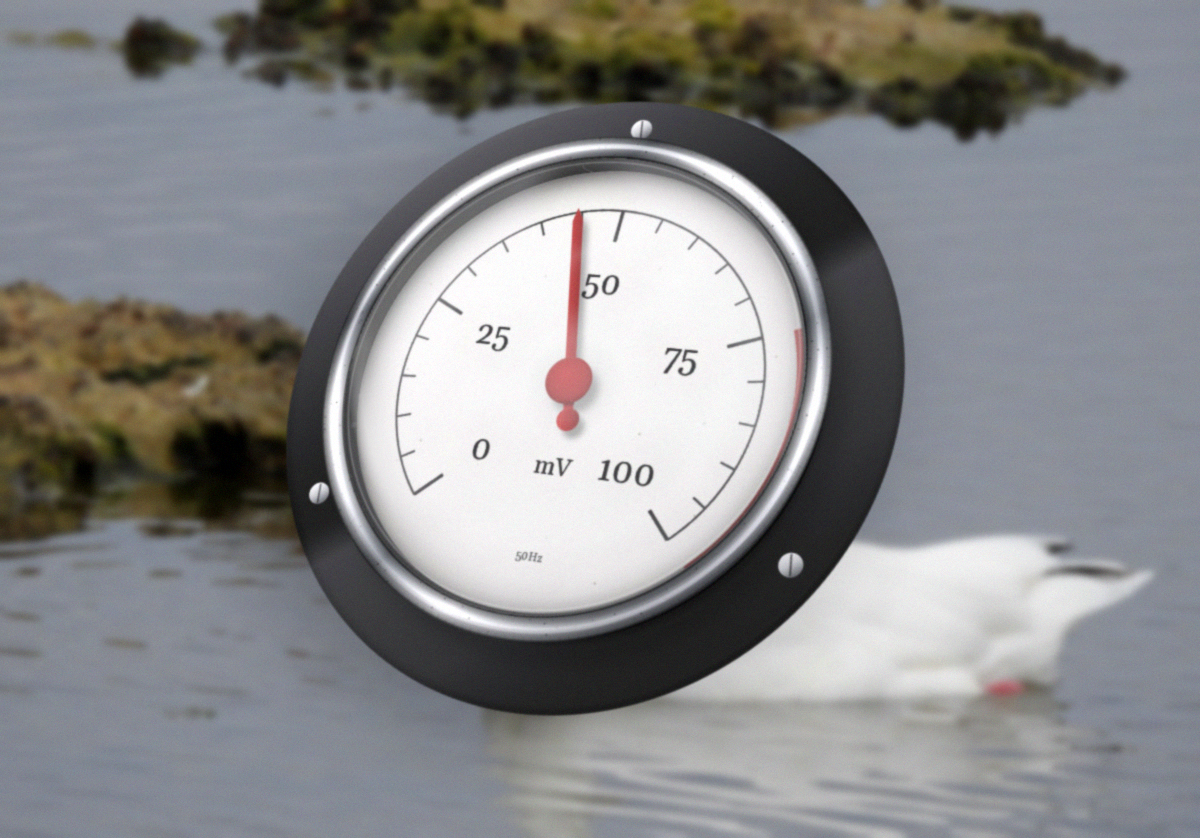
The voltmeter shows 45 mV
